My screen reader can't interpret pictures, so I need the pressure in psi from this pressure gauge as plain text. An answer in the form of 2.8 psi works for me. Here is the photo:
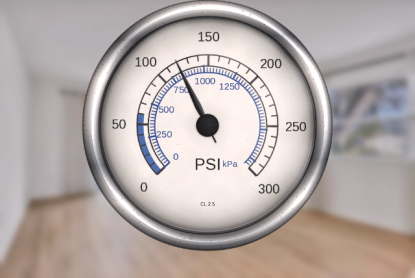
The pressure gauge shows 120 psi
